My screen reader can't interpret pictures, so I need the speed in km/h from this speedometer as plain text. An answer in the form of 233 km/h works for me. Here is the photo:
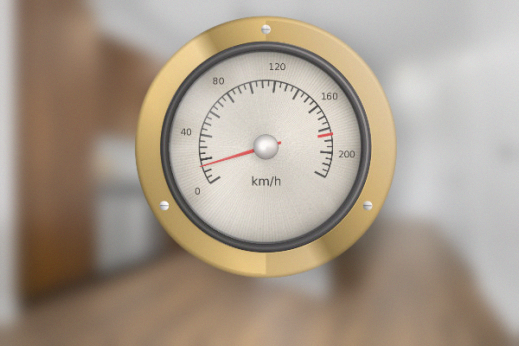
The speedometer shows 15 km/h
